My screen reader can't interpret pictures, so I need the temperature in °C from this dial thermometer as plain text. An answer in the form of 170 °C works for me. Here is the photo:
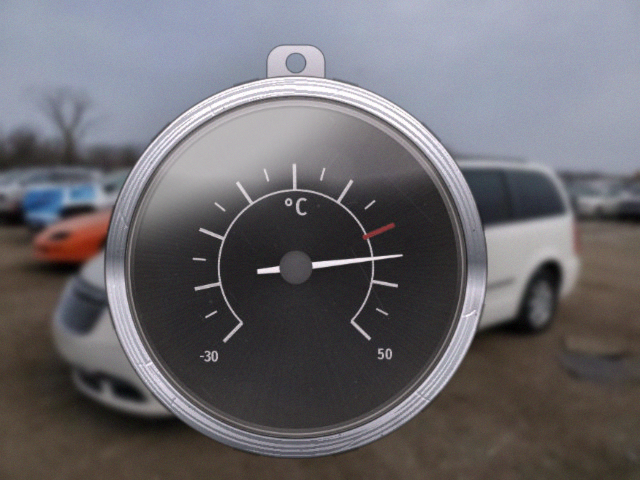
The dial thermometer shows 35 °C
